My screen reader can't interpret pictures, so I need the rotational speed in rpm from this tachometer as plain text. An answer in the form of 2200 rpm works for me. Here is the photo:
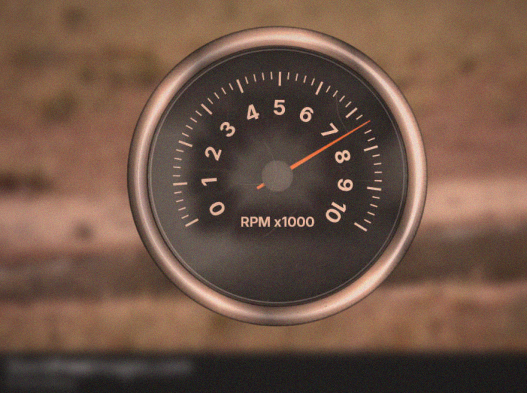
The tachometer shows 7400 rpm
